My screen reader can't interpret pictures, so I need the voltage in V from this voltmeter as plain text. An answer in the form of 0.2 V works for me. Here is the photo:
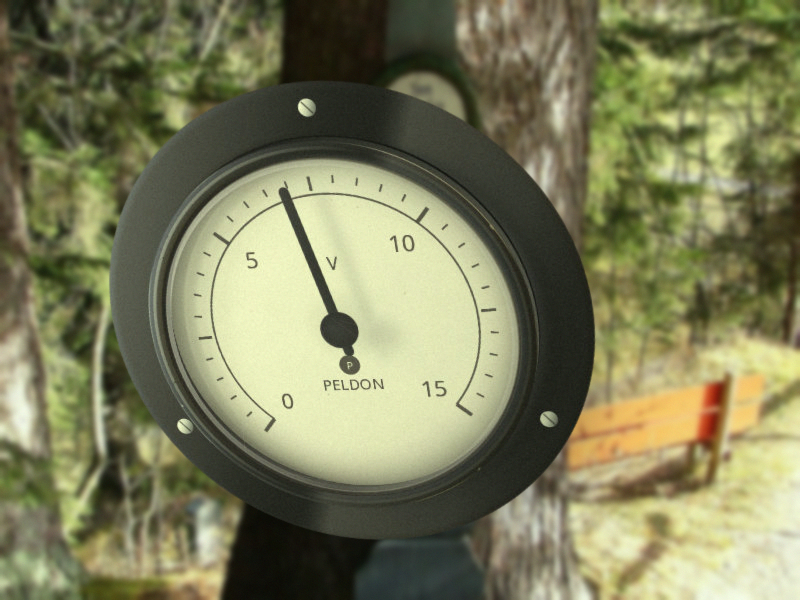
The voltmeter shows 7 V
